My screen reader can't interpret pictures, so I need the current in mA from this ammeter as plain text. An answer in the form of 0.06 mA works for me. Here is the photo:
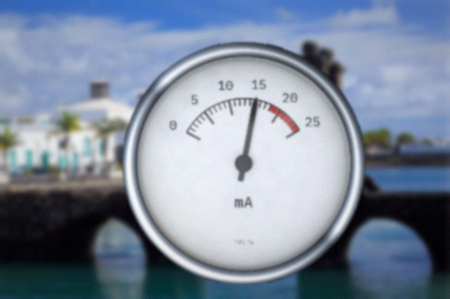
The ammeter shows 15 mA
